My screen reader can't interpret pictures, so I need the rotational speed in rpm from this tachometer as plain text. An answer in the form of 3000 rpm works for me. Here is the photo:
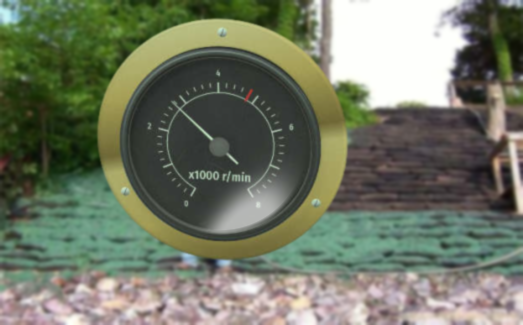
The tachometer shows 2800 rpm
